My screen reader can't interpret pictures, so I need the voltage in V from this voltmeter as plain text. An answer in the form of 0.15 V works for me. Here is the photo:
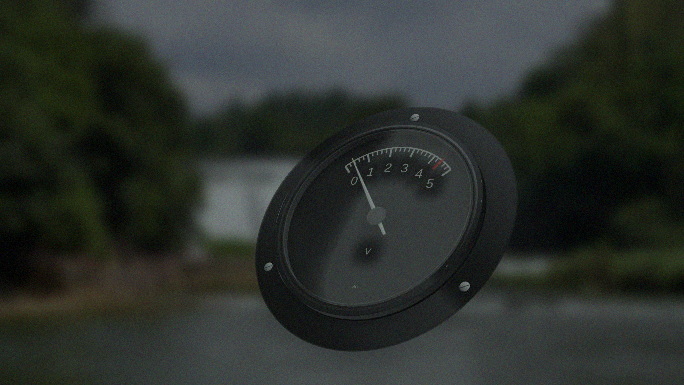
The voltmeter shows 0.4 V
